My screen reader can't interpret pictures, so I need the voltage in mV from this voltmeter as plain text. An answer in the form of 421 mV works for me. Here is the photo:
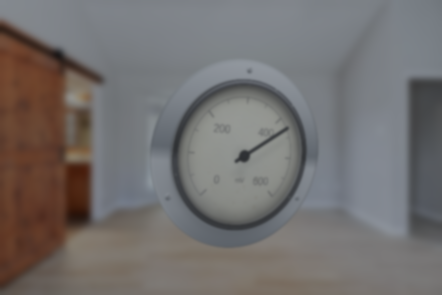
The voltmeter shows 425 mV
